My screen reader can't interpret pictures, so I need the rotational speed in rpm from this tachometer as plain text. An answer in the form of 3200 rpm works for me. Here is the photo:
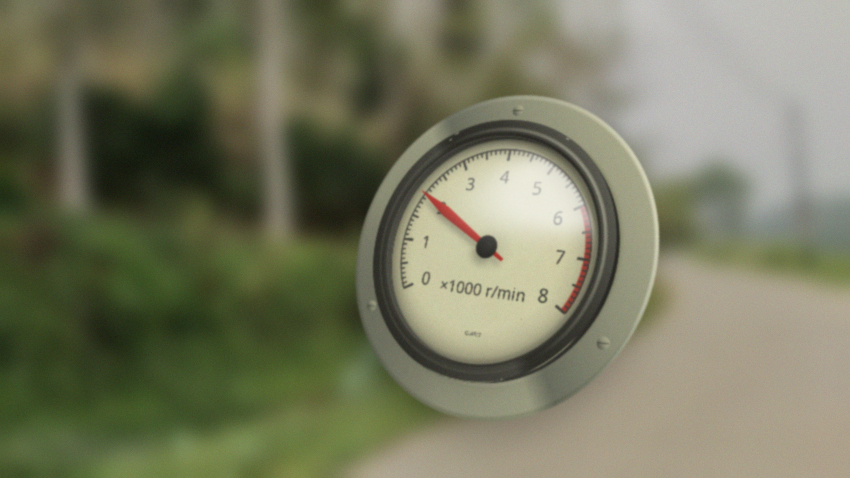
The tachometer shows 2000 rpm
